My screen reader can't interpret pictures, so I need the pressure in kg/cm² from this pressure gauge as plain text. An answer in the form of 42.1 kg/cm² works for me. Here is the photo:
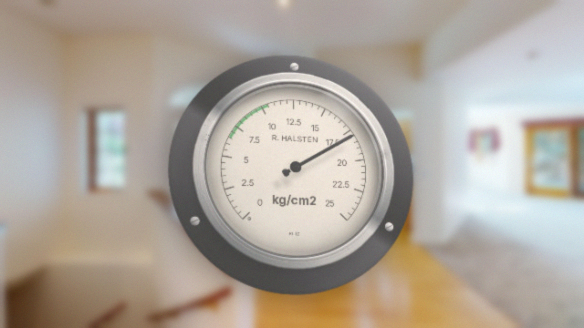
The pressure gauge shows 18 kg/cm²
